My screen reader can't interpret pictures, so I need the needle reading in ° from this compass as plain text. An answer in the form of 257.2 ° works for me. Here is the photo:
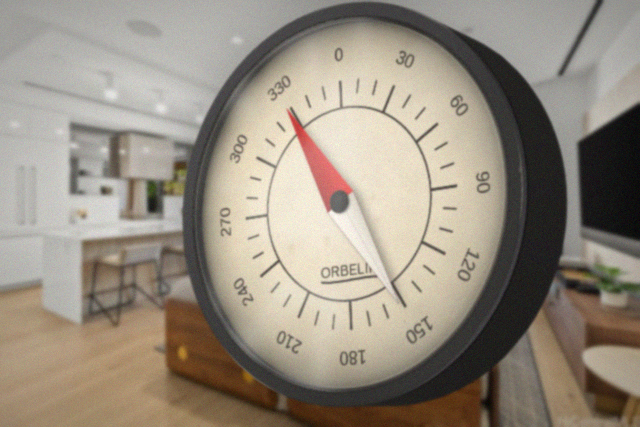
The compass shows 330 °
